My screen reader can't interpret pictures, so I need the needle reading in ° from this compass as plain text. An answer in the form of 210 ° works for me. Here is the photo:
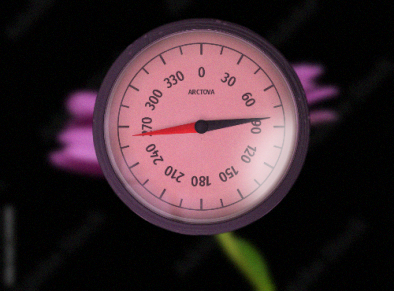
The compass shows 262.5 °
